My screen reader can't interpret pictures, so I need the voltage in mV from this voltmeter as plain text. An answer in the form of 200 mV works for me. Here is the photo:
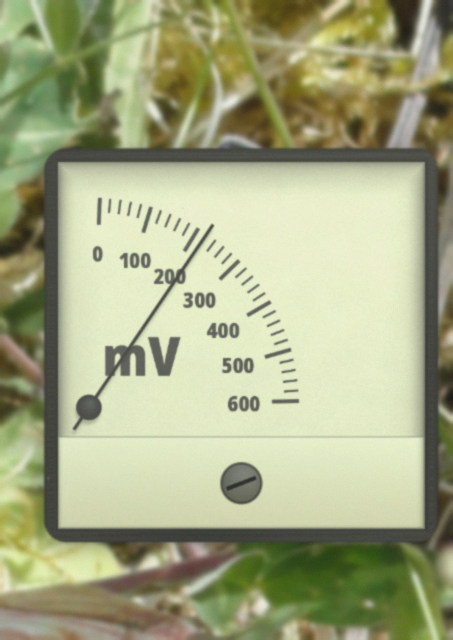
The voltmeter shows 220 mV
